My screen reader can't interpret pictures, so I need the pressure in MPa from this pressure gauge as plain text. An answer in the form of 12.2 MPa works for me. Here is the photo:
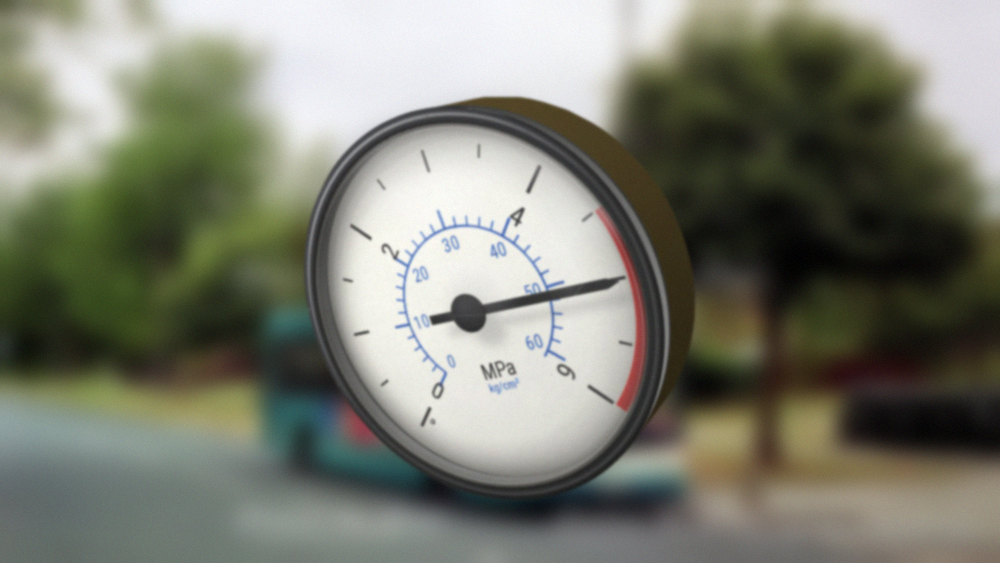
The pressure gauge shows 5 MPa
